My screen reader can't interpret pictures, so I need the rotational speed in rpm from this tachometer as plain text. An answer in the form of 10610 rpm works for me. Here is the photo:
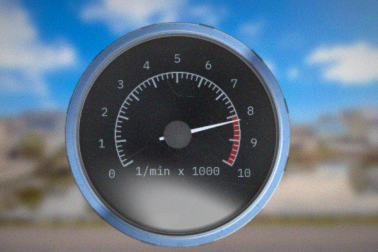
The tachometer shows 8200 rpm
